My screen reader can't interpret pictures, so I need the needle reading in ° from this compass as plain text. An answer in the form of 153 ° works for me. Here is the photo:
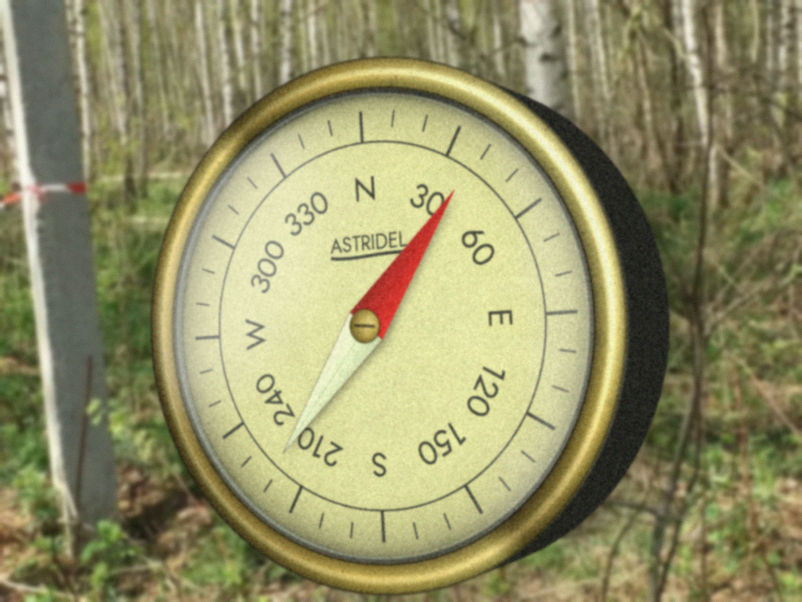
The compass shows 40 °
